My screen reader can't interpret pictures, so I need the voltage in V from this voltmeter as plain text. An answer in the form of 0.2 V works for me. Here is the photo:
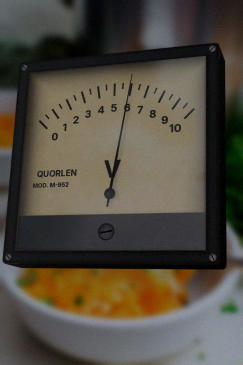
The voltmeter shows 6 V
